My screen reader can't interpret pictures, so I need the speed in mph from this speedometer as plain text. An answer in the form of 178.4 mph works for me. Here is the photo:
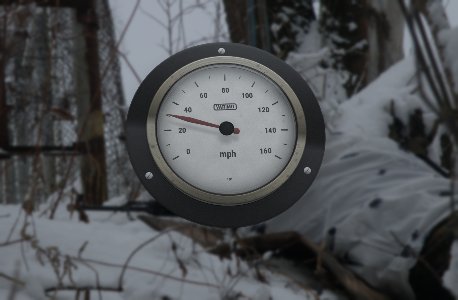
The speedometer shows 30 mph
